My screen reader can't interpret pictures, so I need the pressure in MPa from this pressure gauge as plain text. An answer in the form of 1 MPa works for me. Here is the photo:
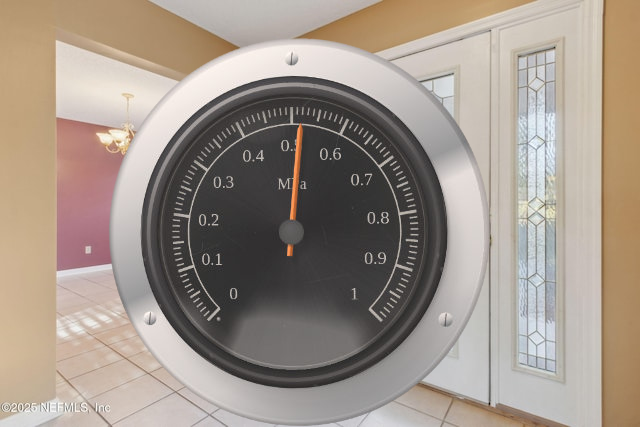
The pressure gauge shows 0.52 MPa
